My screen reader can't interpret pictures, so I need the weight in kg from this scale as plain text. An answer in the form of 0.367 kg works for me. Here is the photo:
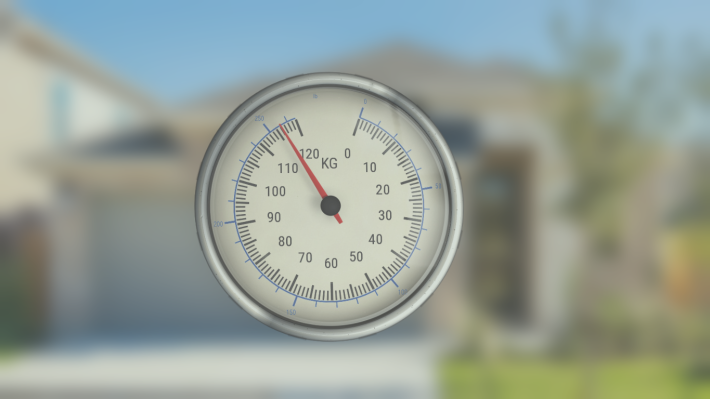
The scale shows 116 kg
